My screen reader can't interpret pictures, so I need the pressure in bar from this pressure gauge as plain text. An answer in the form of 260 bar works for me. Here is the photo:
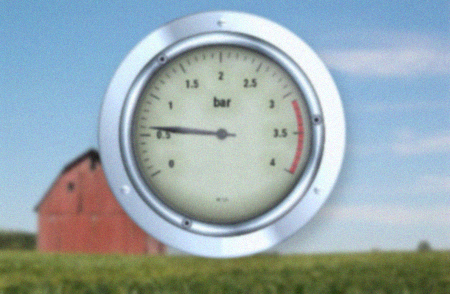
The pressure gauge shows 0.6 bar
